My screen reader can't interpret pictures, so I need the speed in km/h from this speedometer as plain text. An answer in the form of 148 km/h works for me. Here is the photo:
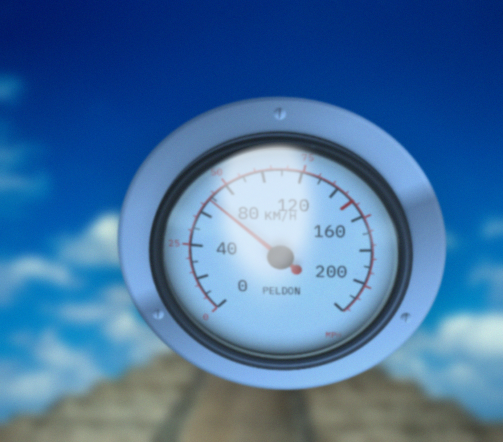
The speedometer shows 70 km/h
